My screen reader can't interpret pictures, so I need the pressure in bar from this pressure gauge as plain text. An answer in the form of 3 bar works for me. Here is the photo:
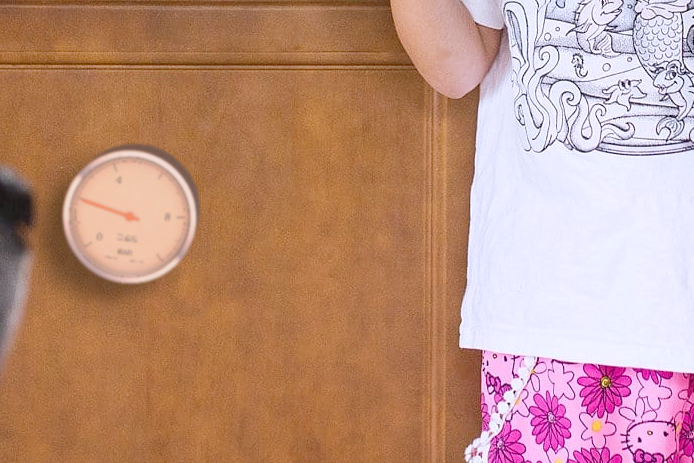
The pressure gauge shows 2 bar
